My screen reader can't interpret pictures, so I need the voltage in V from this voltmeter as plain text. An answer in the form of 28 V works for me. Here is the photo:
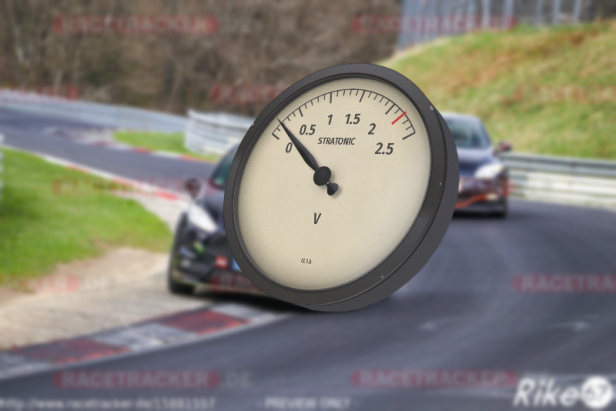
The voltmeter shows 0.2 V
